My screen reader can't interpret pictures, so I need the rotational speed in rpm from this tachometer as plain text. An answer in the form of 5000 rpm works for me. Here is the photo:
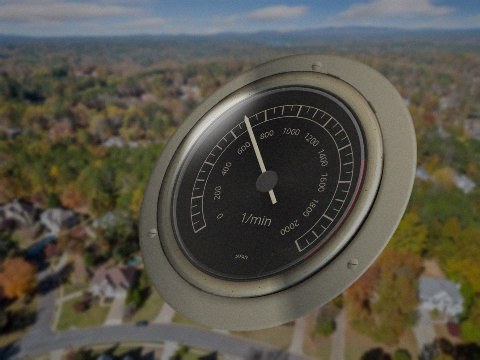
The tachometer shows 700 rpm
